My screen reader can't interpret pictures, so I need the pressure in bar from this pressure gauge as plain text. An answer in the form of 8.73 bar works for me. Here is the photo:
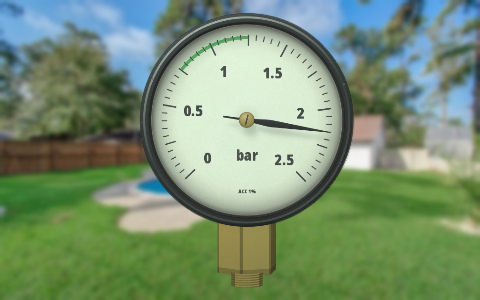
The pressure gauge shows 2.15 bar
